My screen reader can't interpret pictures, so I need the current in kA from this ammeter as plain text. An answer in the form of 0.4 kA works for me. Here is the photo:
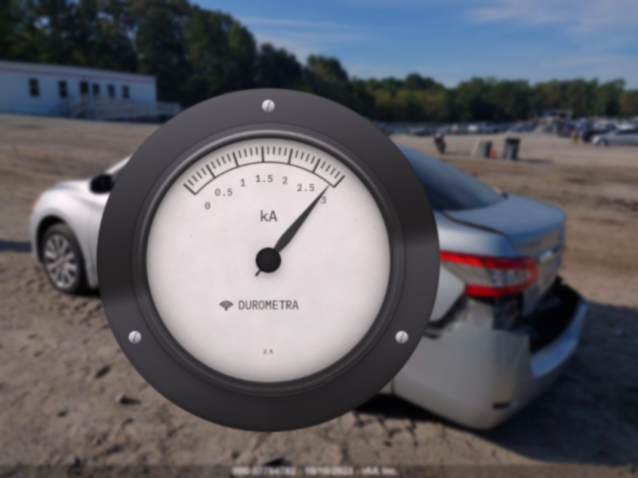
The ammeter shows 2.9 kA
